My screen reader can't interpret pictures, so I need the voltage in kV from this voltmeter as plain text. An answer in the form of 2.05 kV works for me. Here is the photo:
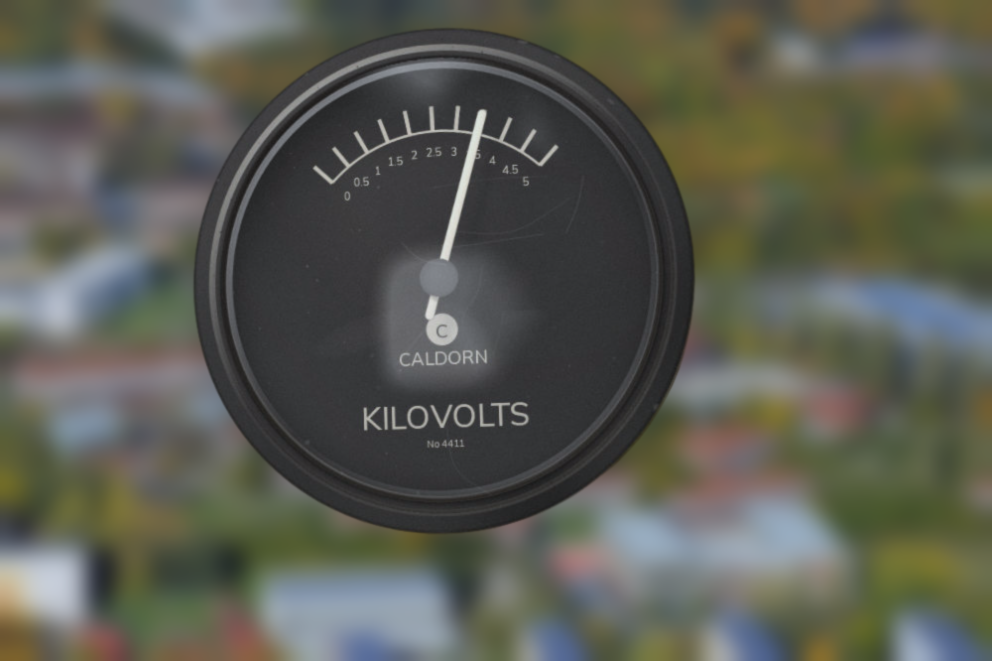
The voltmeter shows 3.5 kV
